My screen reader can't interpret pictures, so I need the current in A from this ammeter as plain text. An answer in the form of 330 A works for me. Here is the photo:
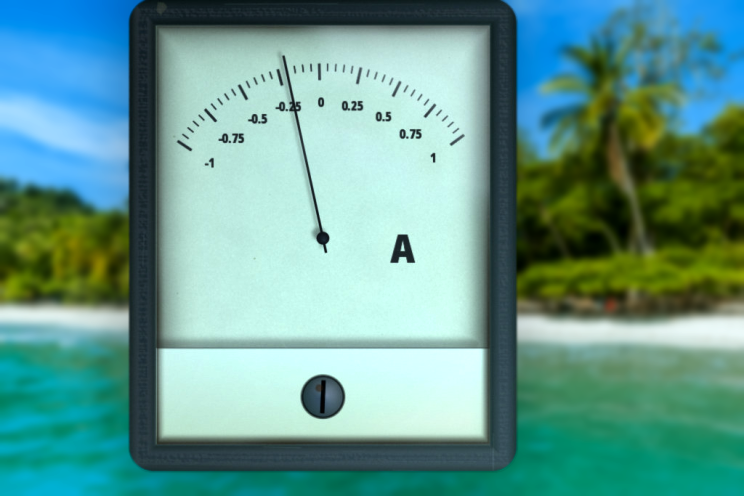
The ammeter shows -0.2 A
